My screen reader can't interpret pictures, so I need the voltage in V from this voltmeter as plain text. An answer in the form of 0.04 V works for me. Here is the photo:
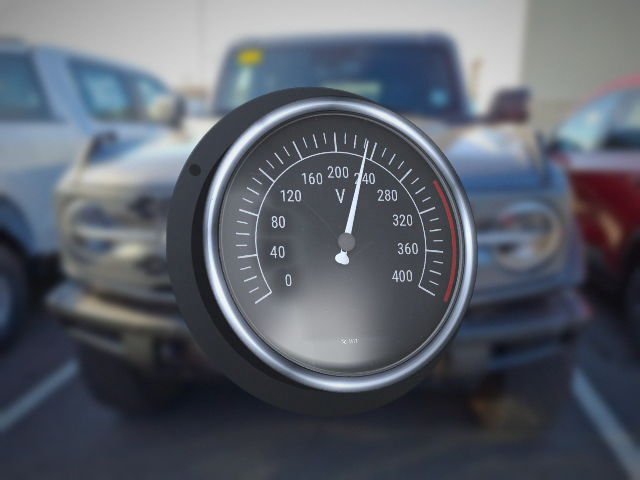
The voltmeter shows 230 V
